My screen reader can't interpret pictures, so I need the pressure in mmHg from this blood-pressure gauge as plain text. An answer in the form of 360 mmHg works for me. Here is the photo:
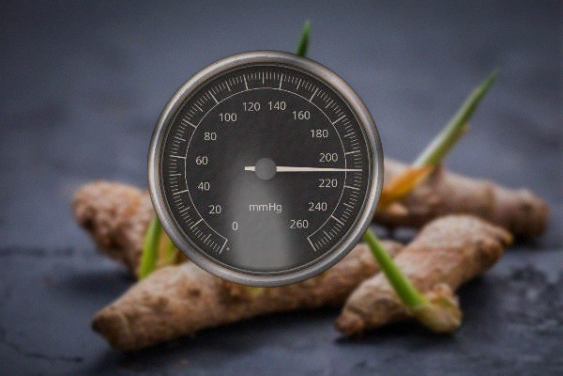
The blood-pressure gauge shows 210 mmHg
